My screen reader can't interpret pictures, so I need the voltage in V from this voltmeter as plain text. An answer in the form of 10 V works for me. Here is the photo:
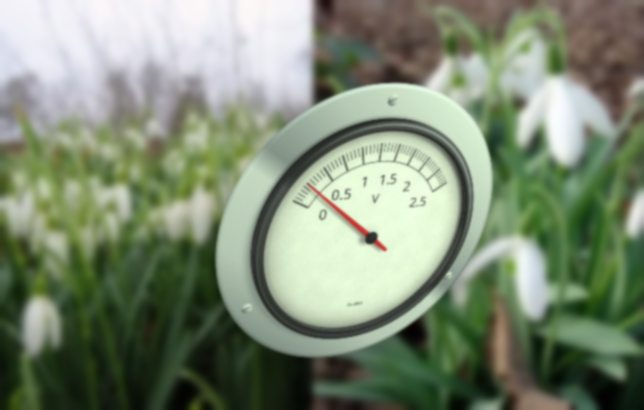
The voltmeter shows 0.25 V
